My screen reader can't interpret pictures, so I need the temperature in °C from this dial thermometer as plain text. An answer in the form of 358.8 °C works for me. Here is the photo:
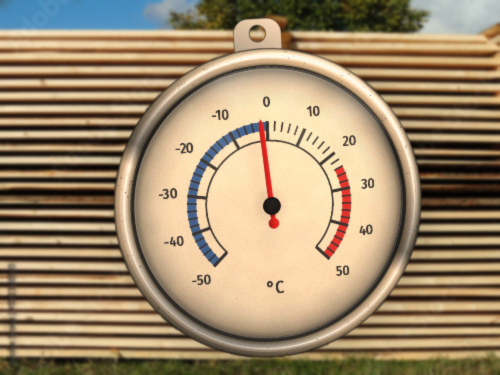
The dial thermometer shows -2 °C
